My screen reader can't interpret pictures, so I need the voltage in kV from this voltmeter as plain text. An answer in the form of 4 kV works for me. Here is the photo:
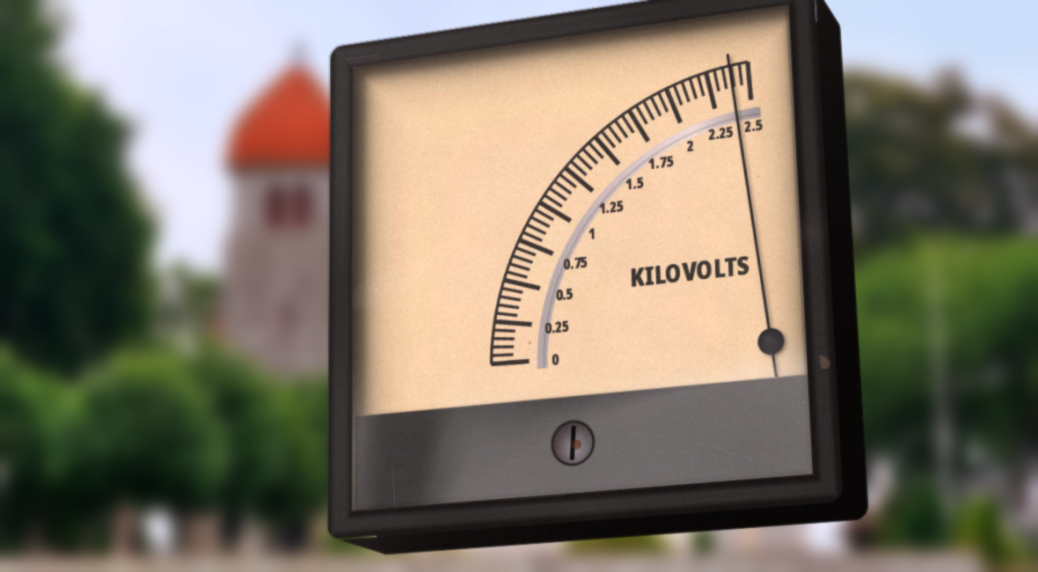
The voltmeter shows 2.4 kV
